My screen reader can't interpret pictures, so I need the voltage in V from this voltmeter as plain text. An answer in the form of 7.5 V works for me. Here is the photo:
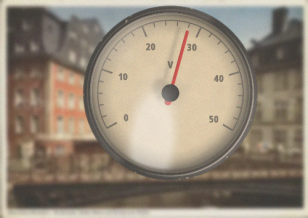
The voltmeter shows 28 V
